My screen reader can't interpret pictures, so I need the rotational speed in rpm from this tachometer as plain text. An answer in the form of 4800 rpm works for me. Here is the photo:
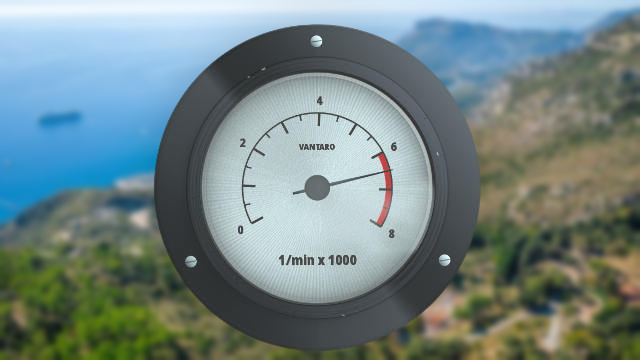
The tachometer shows 6500 rpm
